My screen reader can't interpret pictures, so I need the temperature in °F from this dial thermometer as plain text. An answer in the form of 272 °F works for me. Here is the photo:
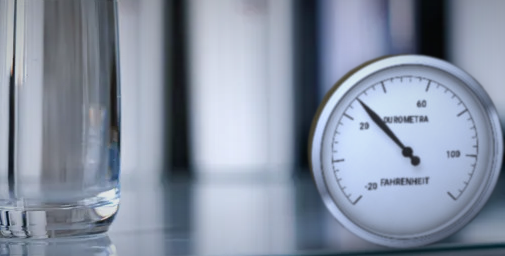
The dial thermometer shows 28 °F
